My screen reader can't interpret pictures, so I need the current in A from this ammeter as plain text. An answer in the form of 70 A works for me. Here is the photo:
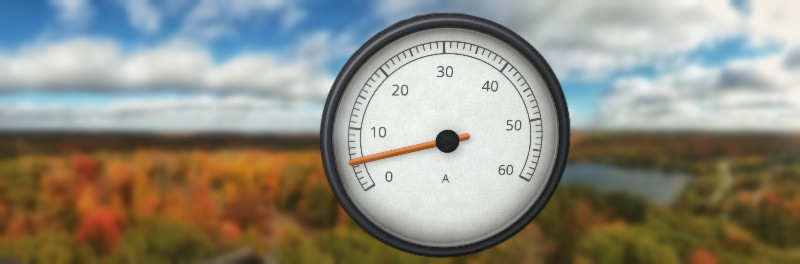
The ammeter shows 5 A
